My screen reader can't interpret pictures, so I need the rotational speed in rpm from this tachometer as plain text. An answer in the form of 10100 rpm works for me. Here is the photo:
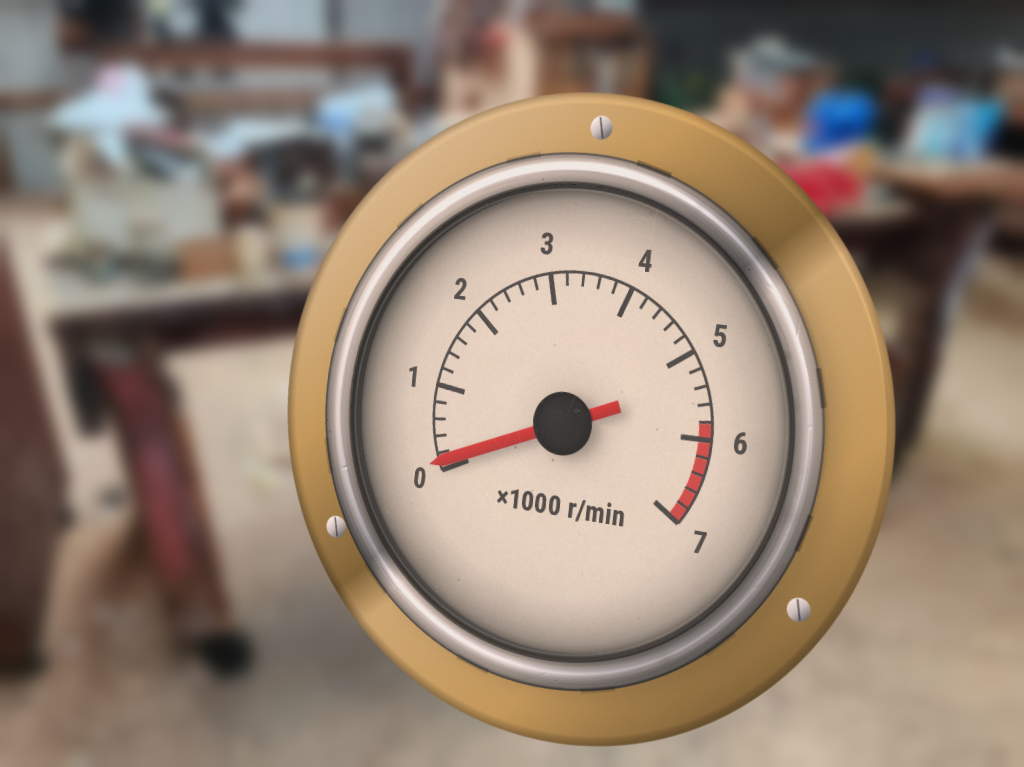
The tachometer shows 100 rpm
